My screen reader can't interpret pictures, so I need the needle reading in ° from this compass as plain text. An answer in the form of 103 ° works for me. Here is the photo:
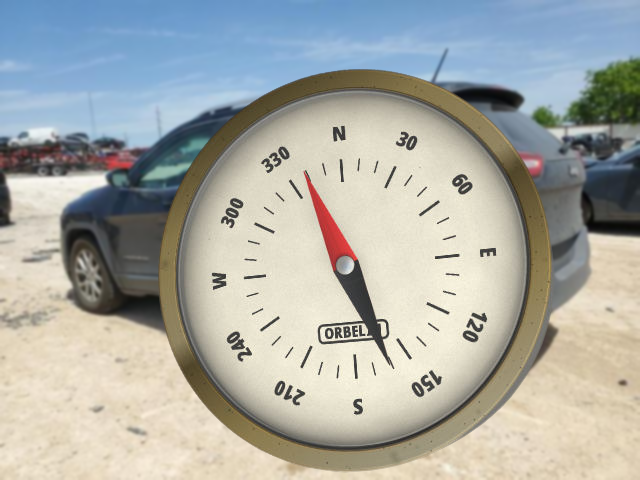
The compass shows 340 °
